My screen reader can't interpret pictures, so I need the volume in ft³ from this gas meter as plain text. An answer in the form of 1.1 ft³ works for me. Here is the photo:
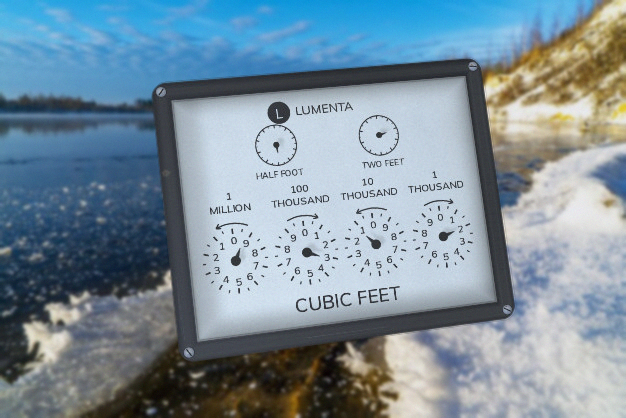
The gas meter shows 931200 ft³
